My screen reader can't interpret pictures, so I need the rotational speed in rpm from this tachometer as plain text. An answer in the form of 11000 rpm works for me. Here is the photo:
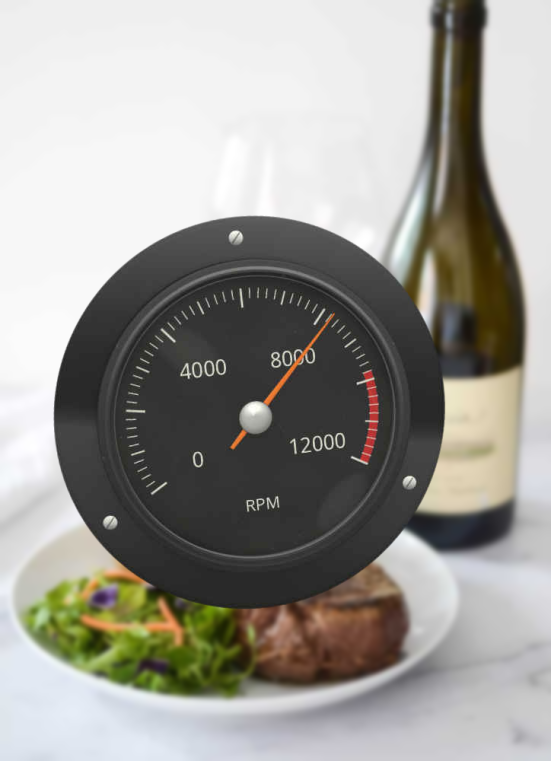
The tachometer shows 8200 rpm
